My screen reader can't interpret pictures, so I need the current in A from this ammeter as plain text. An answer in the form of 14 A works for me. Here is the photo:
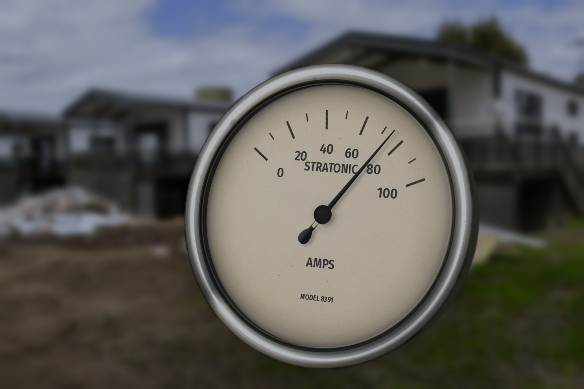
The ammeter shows 75 A
